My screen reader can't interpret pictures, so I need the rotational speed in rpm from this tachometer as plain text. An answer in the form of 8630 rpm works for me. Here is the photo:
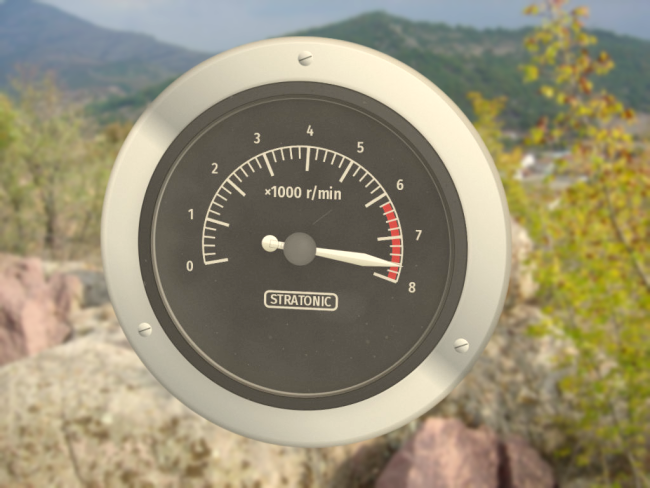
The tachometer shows 7600 rpm
